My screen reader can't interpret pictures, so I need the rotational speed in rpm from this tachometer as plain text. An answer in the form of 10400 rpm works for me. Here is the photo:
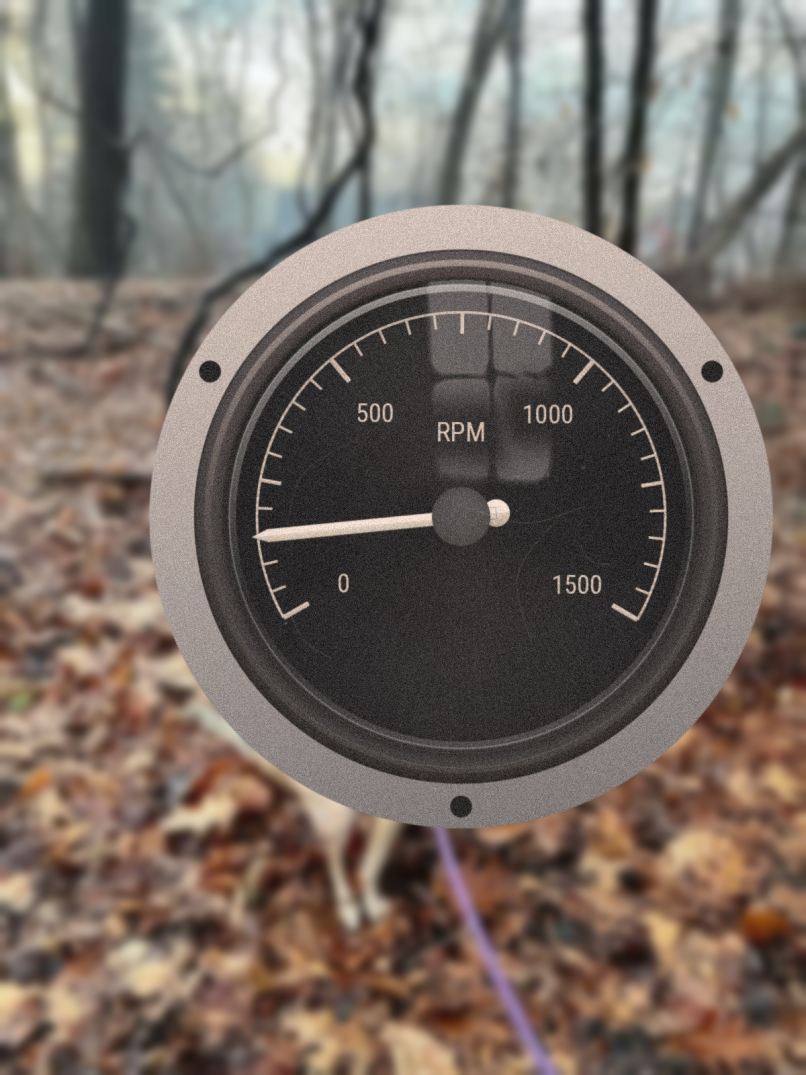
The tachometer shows 150 rpm
